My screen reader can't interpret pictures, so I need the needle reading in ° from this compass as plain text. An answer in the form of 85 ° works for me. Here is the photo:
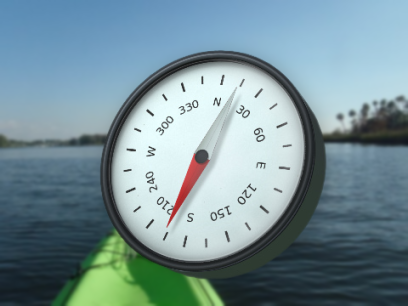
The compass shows 195 °
